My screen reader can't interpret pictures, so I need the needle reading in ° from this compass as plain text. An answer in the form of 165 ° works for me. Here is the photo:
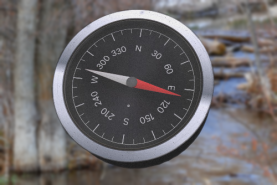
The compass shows 100 °
